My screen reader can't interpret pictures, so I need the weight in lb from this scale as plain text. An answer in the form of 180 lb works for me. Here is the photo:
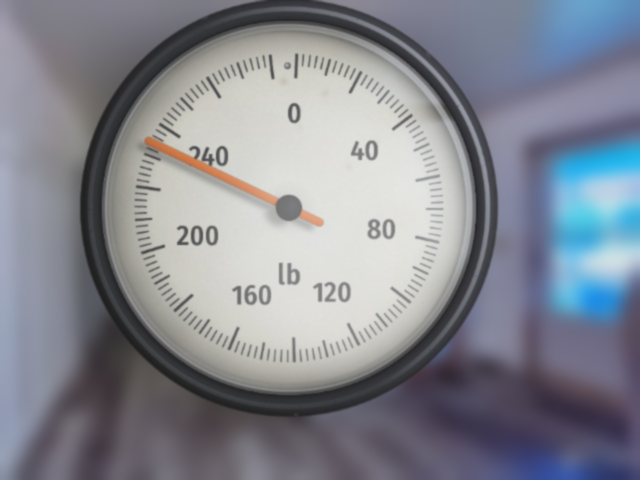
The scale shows 234 lb
